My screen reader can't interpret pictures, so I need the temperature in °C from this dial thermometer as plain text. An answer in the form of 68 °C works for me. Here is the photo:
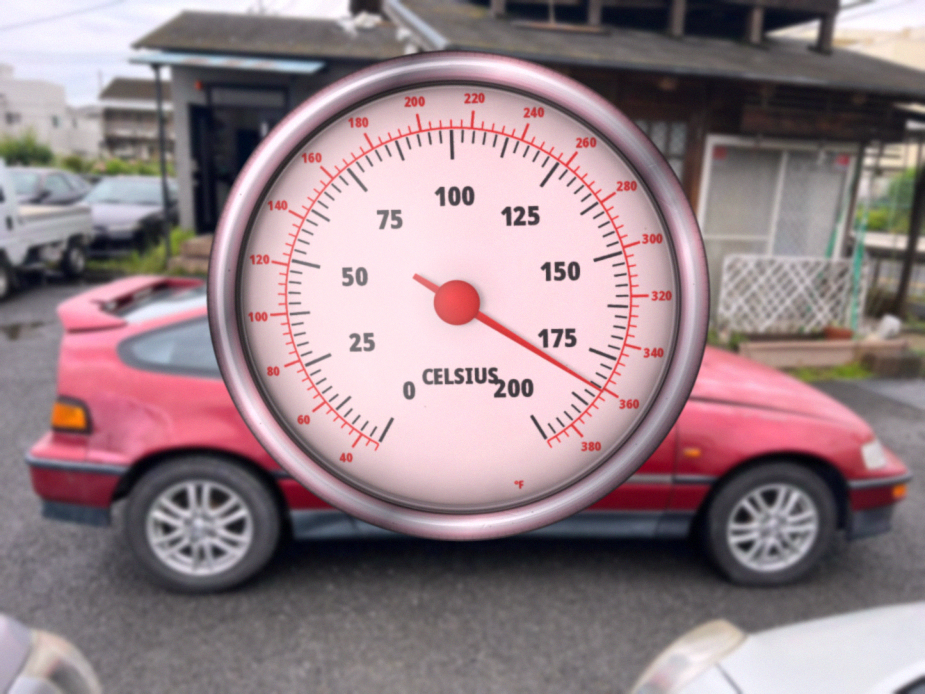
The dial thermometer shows 182.5 °C
